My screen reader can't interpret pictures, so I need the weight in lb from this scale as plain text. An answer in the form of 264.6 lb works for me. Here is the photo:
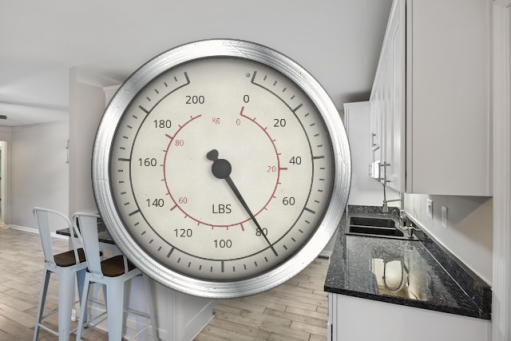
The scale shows 80 lb
